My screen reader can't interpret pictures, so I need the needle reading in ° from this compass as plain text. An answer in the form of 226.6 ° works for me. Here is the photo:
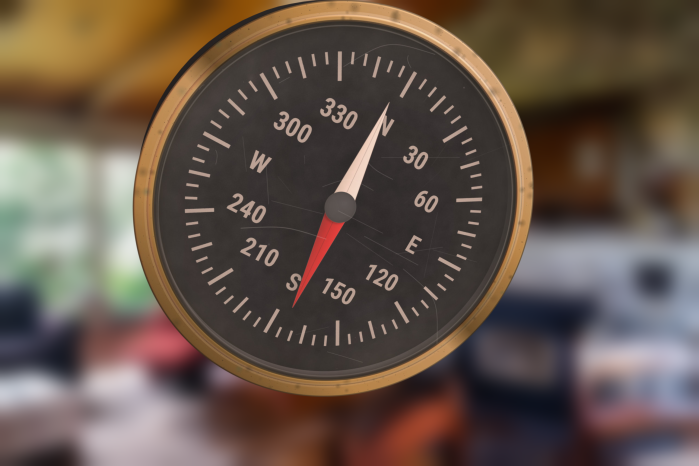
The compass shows 175 °
